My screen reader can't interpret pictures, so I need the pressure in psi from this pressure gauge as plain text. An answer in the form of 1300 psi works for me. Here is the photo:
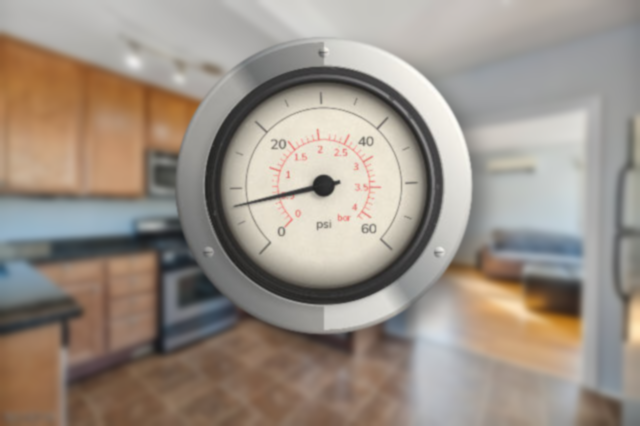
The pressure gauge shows 7.5 psi
